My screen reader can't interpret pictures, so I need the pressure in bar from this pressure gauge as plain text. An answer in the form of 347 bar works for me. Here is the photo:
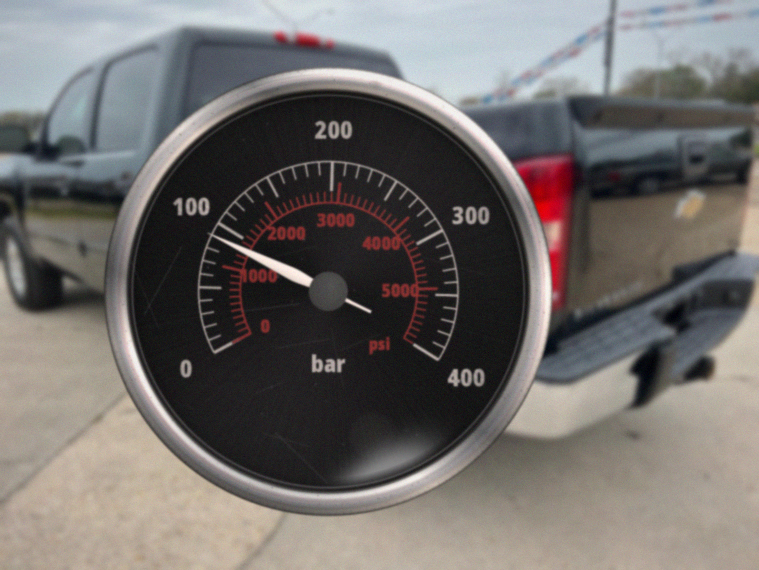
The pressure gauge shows 90 bar
